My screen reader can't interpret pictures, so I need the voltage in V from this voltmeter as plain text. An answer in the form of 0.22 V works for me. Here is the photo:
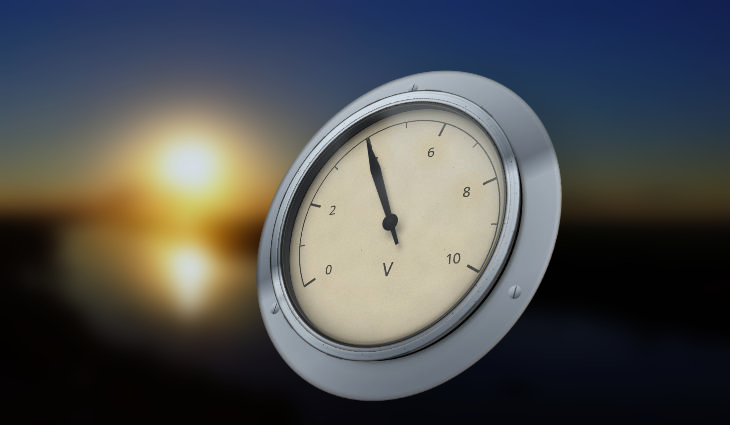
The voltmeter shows 4 V
